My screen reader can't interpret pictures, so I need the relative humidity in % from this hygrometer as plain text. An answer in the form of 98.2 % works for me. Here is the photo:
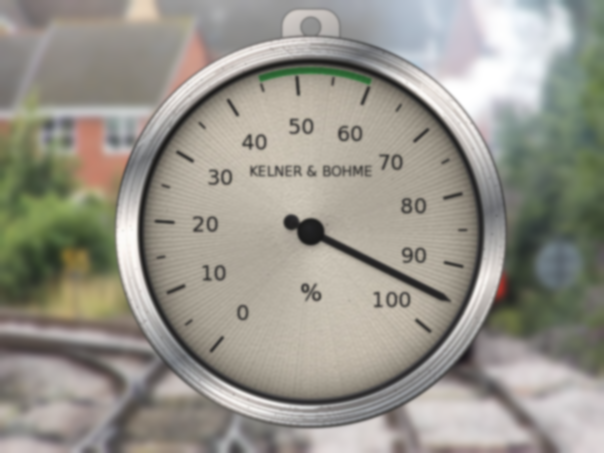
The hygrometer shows 95 %
